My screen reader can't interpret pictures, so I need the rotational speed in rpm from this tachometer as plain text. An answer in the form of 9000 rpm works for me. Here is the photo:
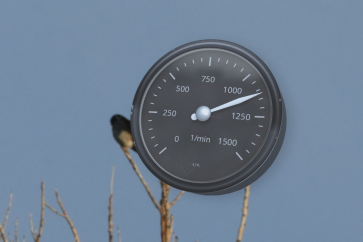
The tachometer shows 1125 rpm
